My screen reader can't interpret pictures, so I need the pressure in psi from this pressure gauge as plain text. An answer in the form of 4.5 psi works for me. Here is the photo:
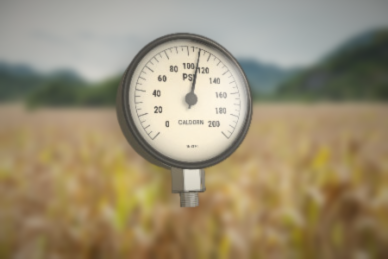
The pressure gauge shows 110 psi
